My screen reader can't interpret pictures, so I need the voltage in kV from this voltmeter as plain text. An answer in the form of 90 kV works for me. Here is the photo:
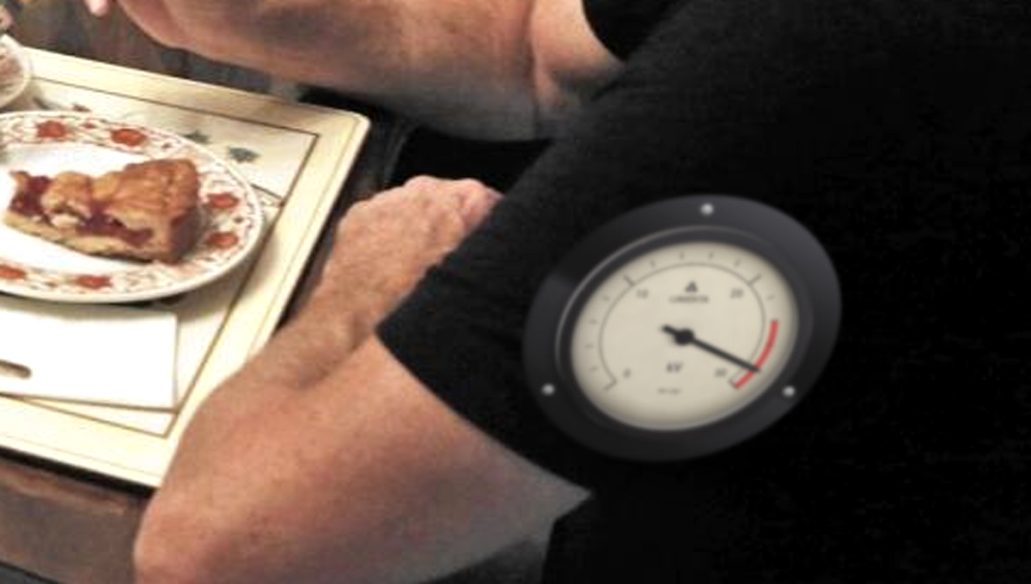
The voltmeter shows 28 kV
